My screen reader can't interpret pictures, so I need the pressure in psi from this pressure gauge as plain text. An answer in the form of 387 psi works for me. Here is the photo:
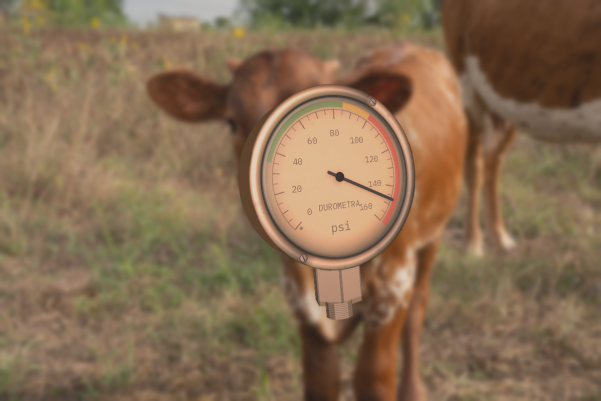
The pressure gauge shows 147.5 psi
